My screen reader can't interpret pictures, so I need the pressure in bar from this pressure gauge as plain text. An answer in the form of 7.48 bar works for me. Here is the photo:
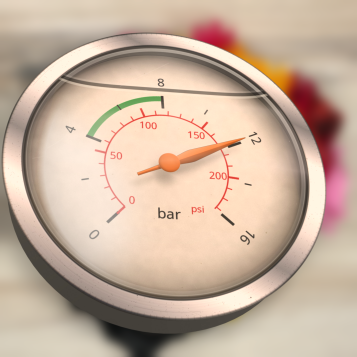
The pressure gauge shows 12 bar
